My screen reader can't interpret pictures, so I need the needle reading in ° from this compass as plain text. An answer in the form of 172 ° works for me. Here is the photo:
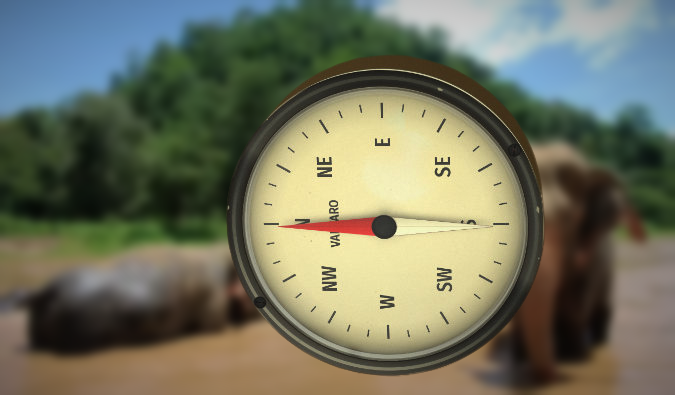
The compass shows 0 °
